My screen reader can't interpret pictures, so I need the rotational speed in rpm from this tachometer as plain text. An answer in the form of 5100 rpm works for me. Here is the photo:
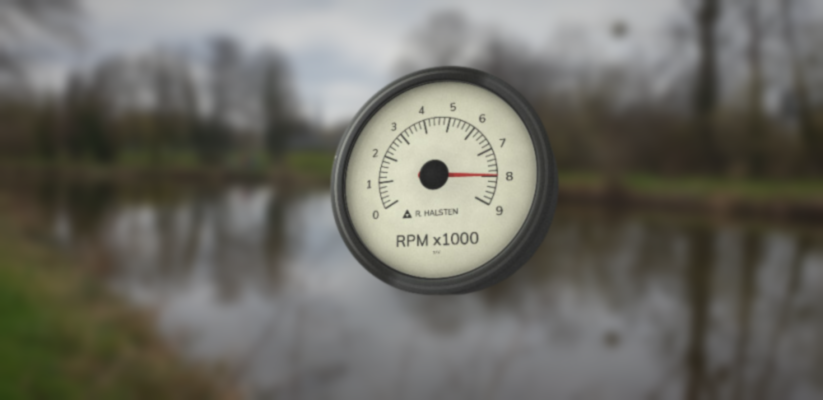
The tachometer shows 8000 rpm
